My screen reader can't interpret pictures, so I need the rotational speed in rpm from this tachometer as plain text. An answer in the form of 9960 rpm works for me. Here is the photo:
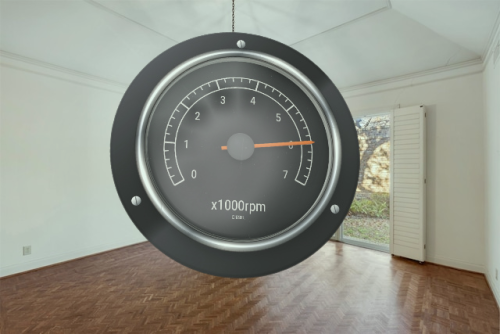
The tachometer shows 6000 rpm
